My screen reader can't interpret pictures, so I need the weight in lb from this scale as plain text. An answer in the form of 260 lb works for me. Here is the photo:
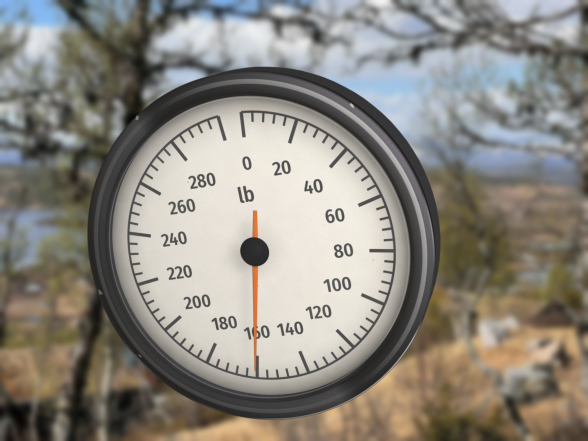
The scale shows 160 lb
